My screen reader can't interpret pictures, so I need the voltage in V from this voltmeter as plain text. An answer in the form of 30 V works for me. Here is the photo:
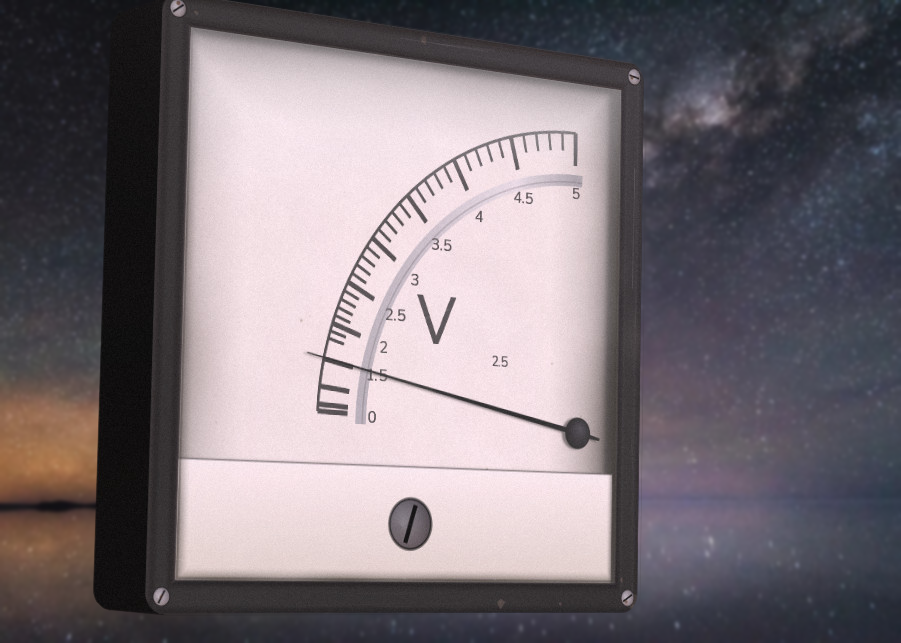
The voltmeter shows 1.5 V
